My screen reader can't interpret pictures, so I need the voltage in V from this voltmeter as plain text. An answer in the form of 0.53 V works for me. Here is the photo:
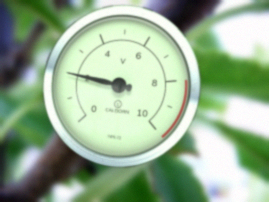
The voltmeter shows 2 V
